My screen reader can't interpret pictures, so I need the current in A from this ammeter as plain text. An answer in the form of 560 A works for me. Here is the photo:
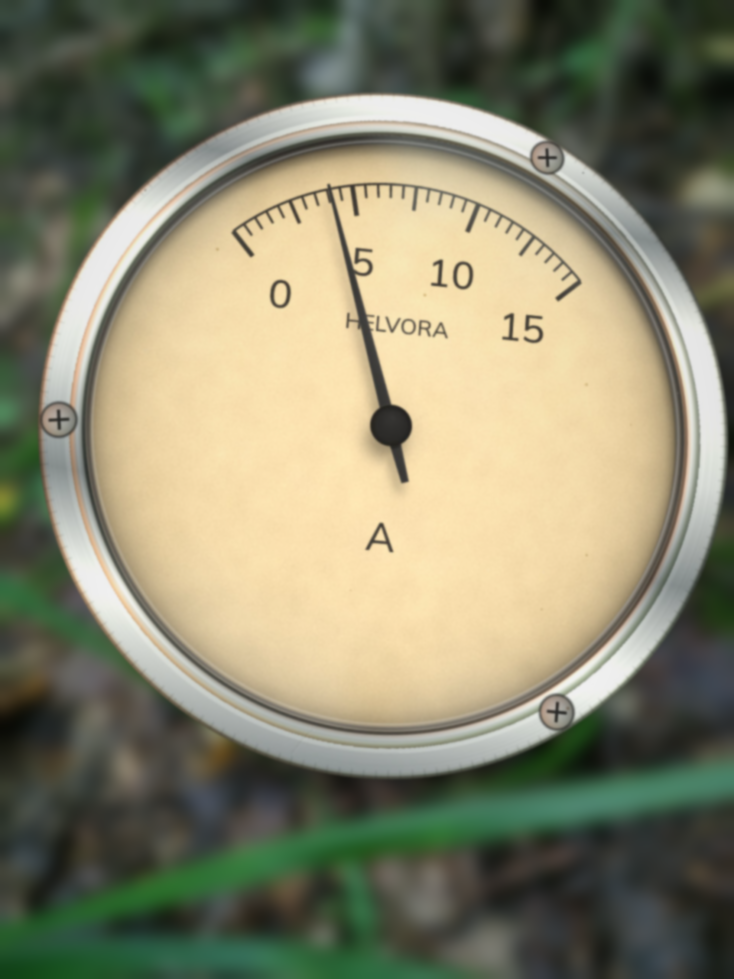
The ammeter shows 4 A
